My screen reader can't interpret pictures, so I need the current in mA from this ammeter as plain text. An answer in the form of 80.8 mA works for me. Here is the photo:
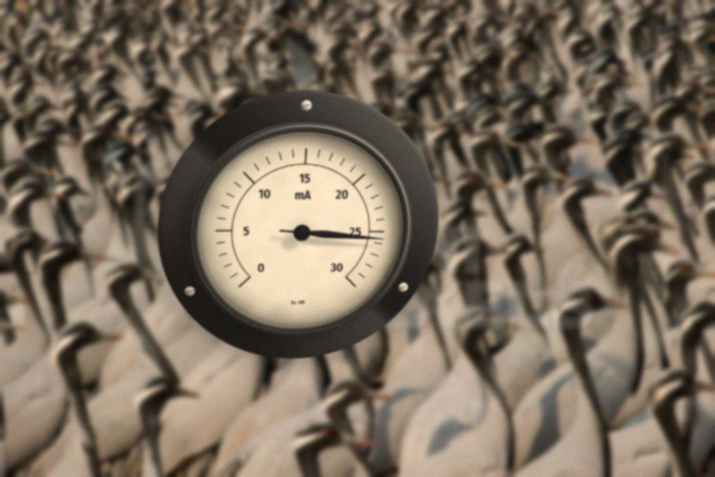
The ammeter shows 25.5 mA
